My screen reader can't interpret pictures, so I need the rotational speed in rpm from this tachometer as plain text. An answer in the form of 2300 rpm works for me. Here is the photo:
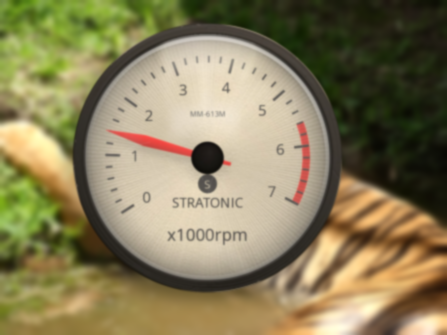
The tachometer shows 1400 rpm
